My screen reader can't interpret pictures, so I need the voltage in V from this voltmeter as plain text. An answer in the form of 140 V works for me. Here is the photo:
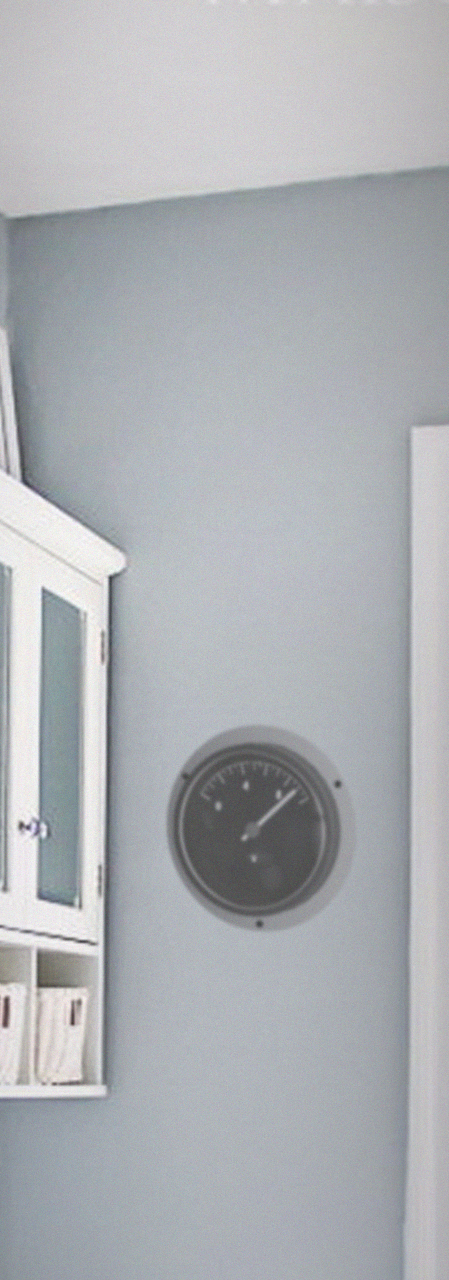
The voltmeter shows 9 V
